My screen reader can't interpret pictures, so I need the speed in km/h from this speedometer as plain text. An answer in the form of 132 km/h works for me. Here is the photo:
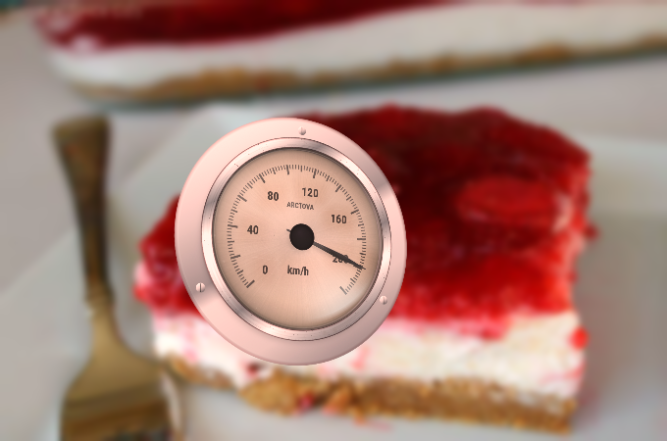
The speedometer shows 200 km/h
